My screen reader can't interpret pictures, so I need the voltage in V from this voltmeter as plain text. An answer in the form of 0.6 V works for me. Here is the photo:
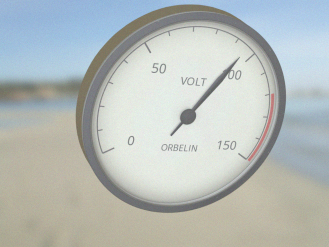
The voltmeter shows 95 V
